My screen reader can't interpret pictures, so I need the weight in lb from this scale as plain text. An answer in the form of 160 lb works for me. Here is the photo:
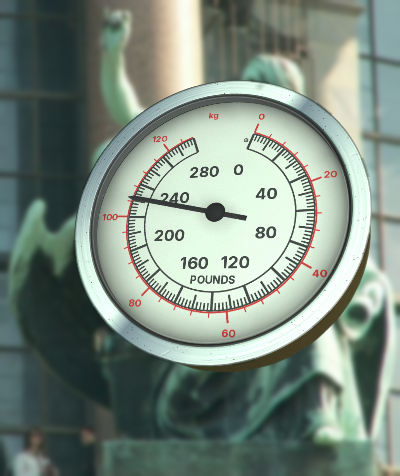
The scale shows 230 lb
